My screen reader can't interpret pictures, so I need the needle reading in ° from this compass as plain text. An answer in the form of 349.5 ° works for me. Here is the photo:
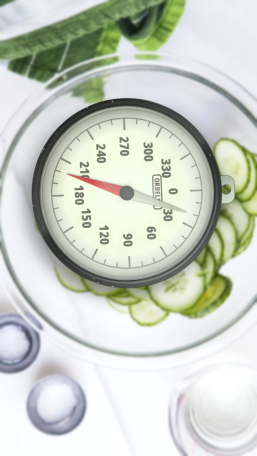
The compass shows 200 °
